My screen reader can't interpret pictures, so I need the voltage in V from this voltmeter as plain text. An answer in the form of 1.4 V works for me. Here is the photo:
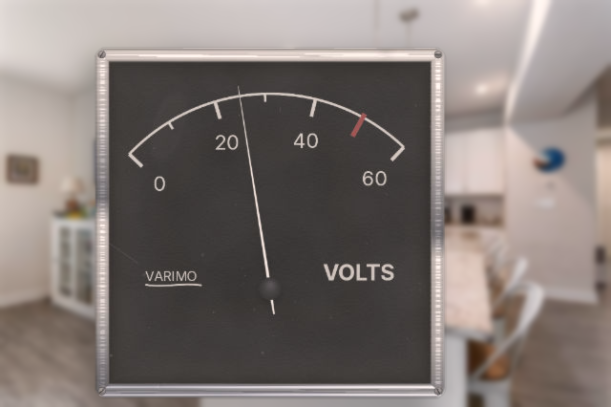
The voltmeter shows 25 V
